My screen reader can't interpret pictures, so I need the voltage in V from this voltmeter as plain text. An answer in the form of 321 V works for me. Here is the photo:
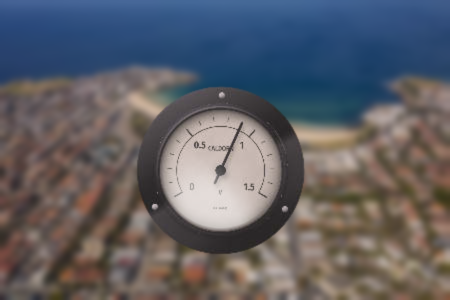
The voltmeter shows 0.9 V
